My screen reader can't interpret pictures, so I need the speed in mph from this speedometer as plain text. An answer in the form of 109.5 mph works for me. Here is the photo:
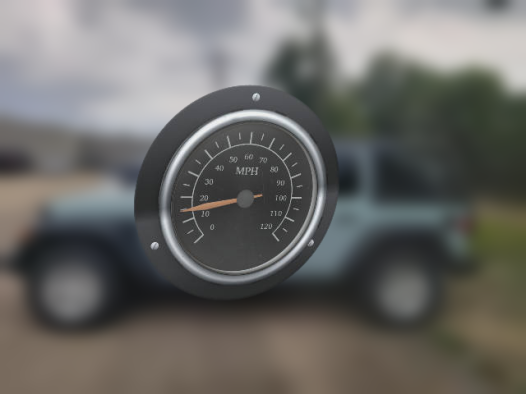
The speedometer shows 15 mph
